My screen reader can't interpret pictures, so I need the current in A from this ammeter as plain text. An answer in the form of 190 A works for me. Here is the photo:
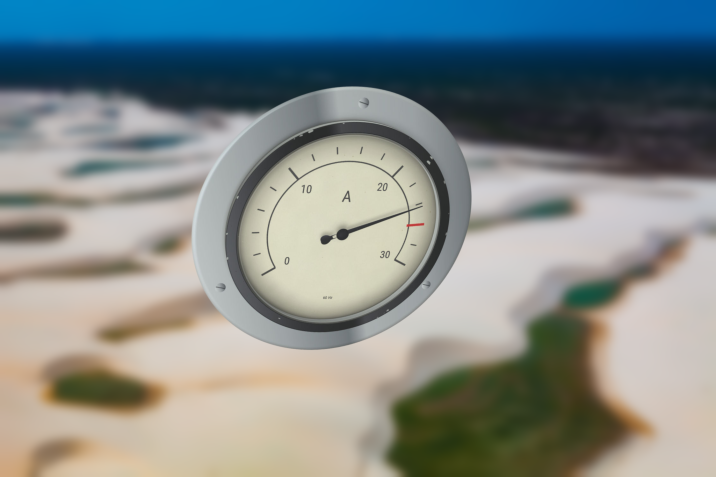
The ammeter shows 24 A
